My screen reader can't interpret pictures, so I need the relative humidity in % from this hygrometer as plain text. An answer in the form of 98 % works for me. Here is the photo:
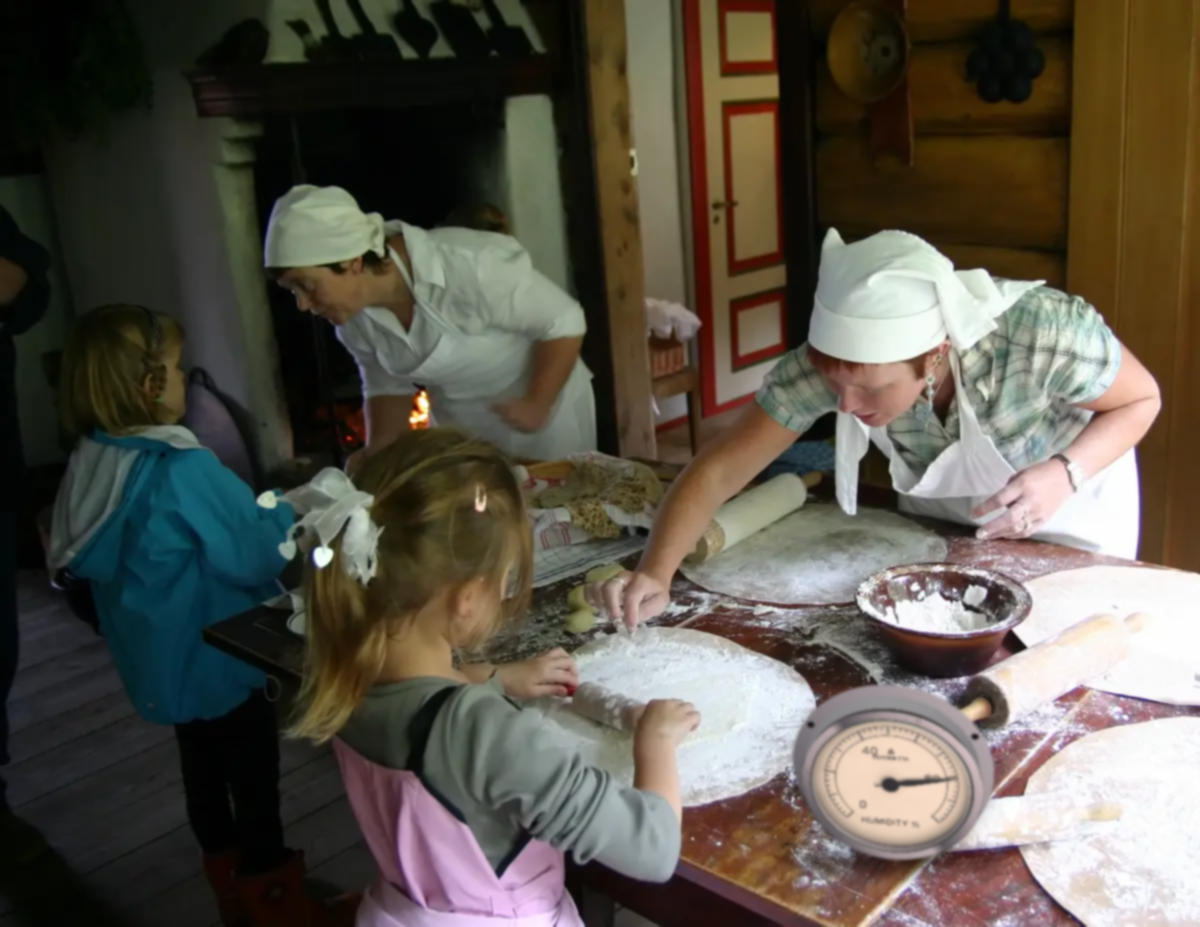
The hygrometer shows 80 %
